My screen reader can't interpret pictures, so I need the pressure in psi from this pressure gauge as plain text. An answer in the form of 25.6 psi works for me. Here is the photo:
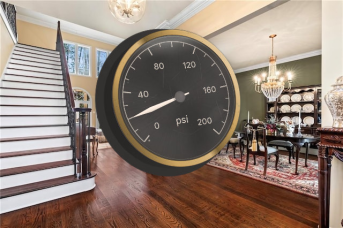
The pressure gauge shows 20 psi
